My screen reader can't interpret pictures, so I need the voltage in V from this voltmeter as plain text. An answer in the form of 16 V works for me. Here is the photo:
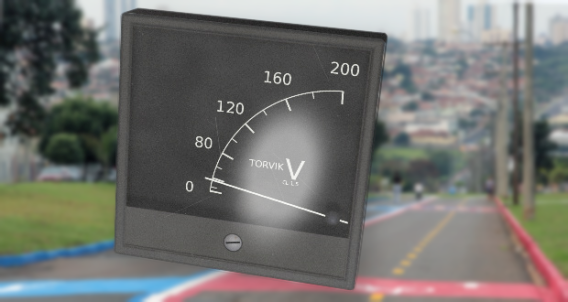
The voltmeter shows 40 V
